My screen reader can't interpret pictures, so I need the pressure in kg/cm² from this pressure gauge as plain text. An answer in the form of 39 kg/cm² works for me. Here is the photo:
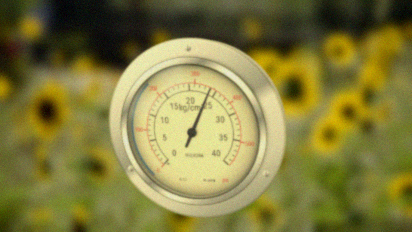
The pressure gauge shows 24 kg/cm²
